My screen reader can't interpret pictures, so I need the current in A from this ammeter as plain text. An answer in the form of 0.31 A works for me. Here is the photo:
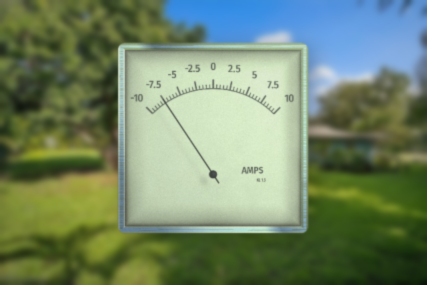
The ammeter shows -7.5 A
